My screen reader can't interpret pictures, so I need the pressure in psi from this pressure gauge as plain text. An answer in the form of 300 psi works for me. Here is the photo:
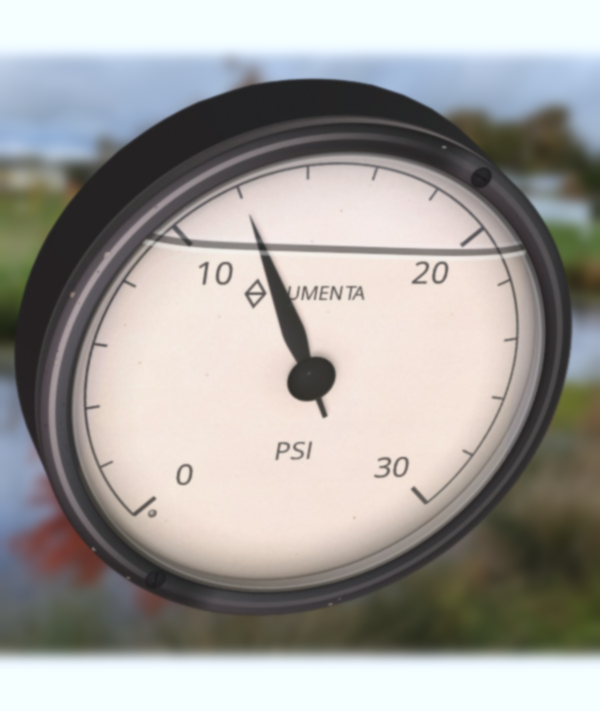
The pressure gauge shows 12 psi
